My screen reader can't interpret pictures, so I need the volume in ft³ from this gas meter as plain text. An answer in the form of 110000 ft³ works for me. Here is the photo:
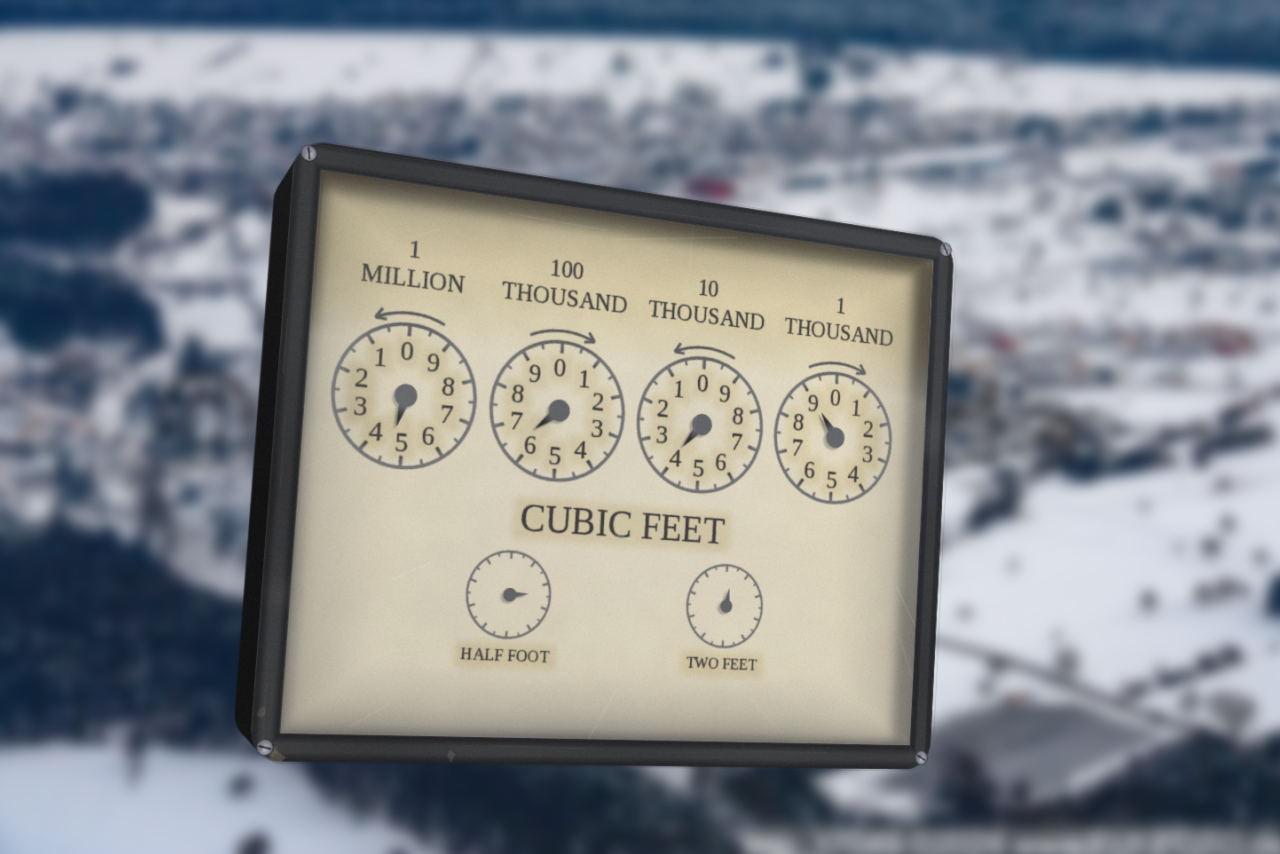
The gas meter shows 463900 ft³
